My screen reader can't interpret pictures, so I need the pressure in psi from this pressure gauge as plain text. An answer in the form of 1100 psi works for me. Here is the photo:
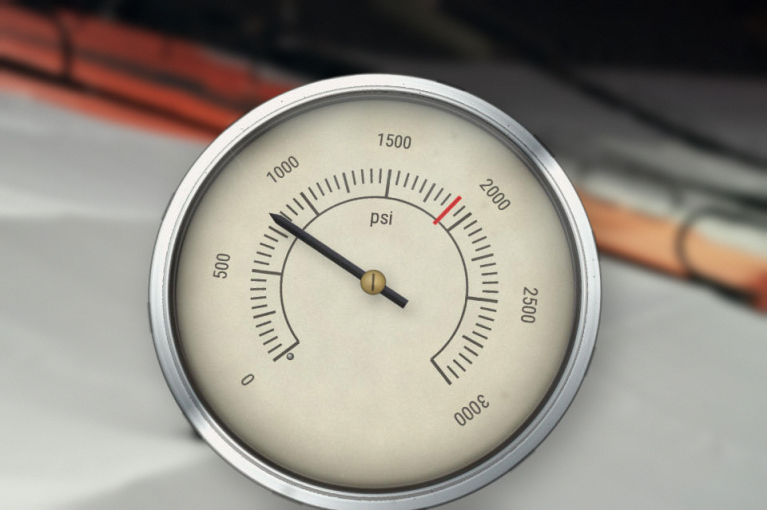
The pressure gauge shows 800 psi
